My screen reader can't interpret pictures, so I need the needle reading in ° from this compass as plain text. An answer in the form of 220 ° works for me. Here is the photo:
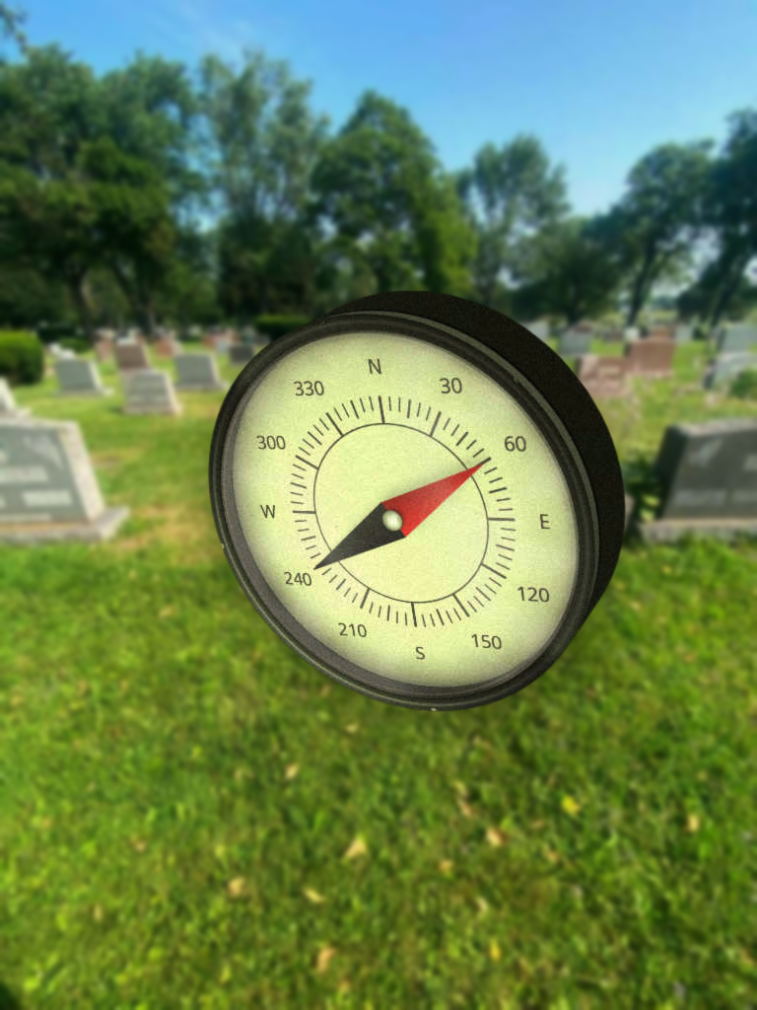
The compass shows 60 °
